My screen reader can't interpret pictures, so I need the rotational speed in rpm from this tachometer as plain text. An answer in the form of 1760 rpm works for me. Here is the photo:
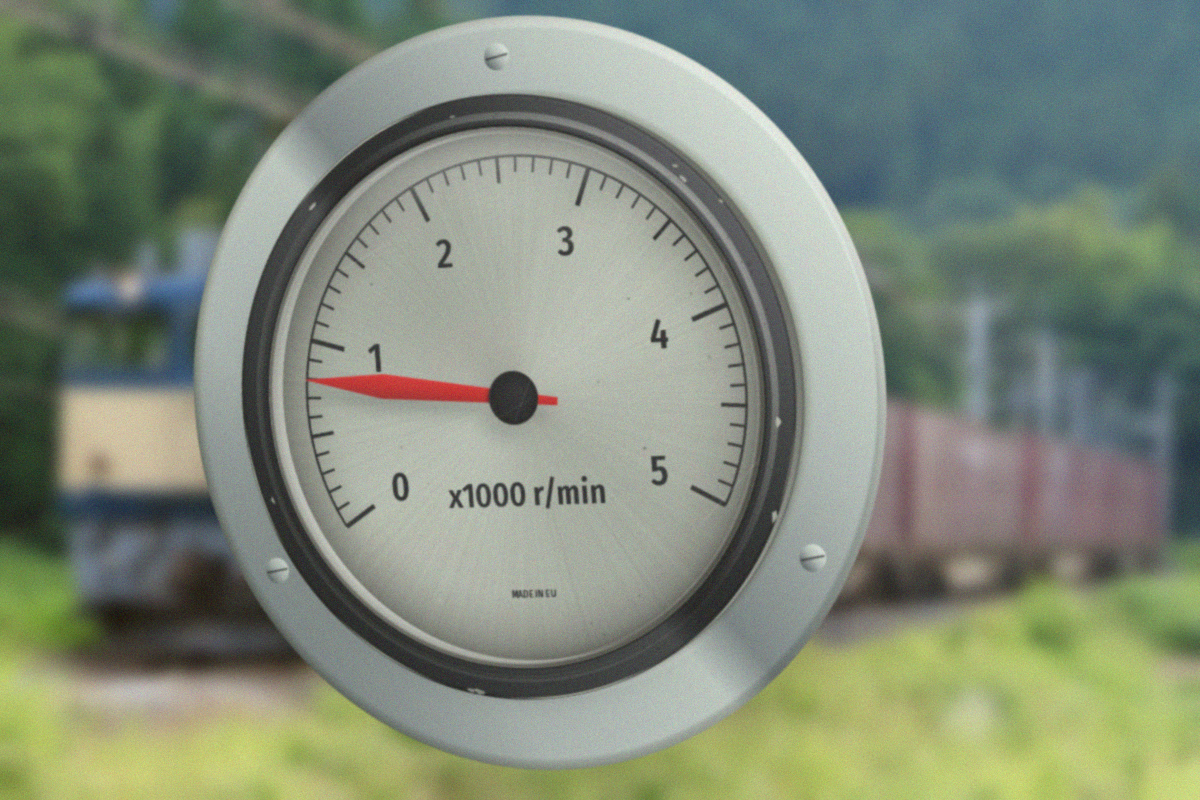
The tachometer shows 800 rpm
